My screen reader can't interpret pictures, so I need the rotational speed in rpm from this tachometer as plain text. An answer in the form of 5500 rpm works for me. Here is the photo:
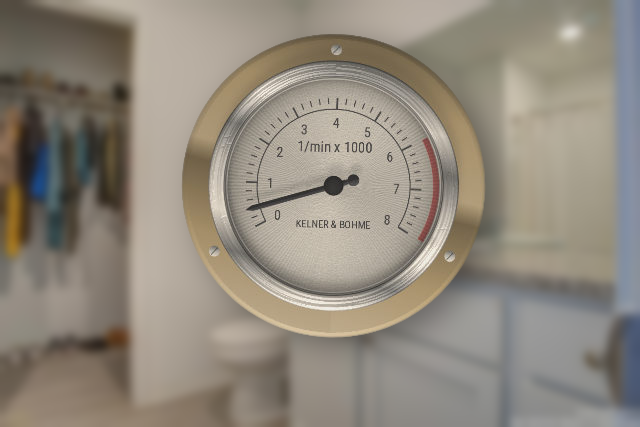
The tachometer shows 400 rpm
